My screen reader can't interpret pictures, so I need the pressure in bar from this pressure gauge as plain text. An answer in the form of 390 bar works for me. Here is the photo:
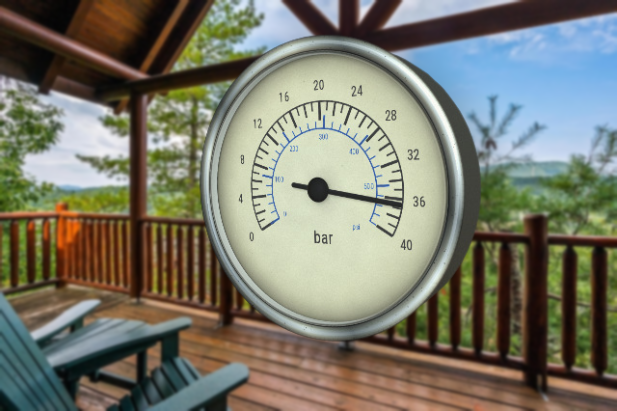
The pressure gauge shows 36.5 bar
